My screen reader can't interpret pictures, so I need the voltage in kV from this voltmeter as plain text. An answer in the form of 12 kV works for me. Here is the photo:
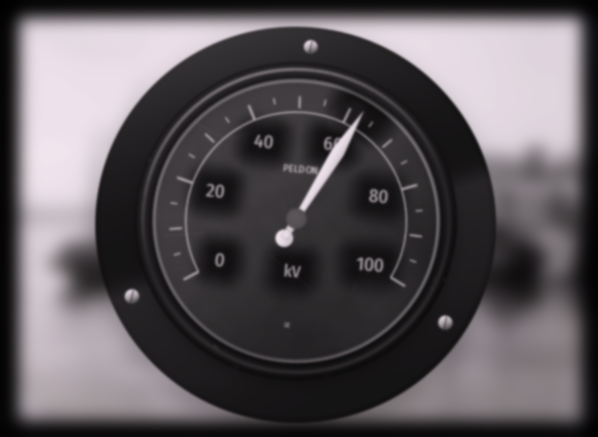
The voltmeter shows 62.5 kV
